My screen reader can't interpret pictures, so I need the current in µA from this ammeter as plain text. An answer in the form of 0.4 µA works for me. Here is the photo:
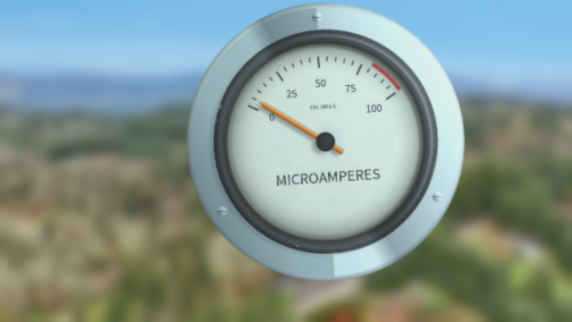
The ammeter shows 5 µA
